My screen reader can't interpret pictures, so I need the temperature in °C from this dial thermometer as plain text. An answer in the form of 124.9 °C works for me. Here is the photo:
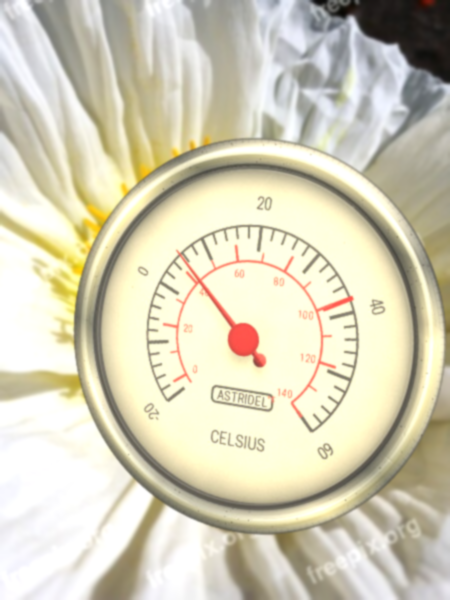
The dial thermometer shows 6 °C
